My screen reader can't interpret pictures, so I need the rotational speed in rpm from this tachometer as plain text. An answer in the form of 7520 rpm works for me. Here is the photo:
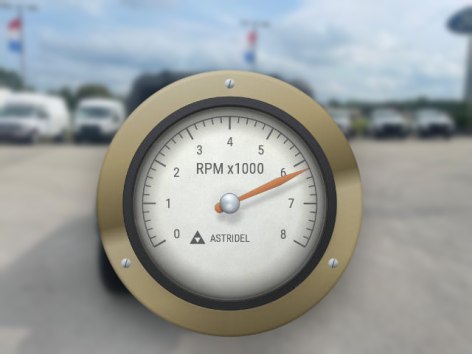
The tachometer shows 6200 rpm
